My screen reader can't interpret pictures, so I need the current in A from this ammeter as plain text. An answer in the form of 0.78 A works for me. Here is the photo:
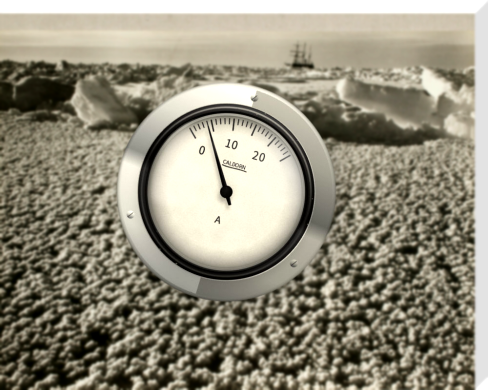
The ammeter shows 4 A
